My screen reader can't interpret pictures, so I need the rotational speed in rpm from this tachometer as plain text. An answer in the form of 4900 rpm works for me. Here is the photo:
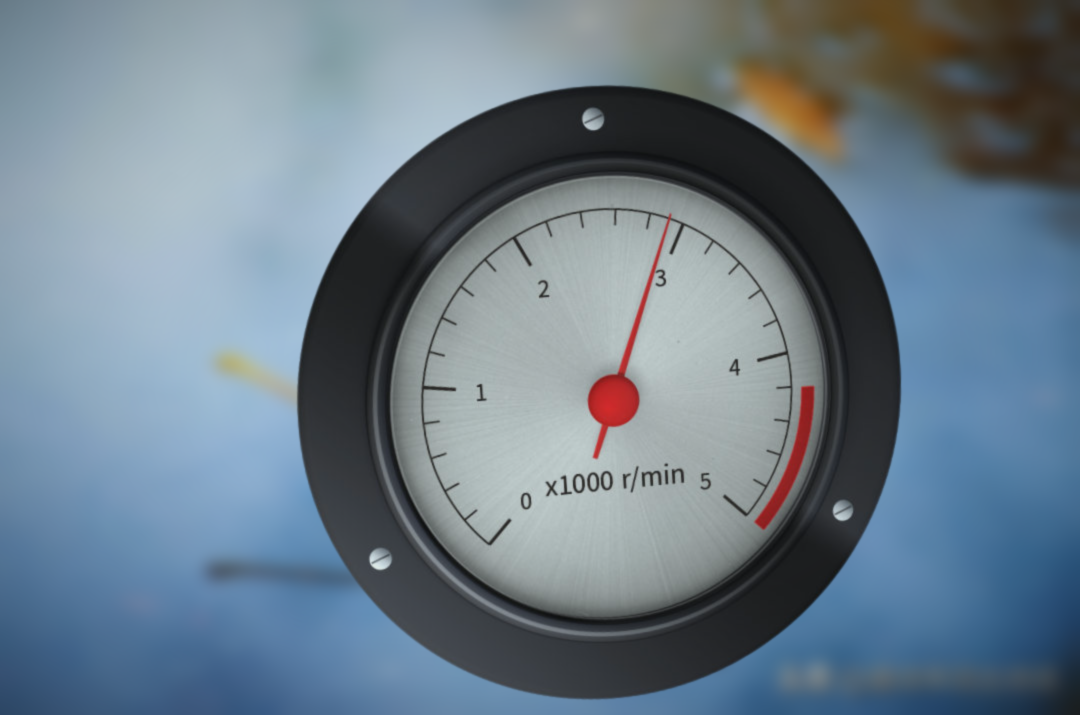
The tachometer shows 2900 rpm
